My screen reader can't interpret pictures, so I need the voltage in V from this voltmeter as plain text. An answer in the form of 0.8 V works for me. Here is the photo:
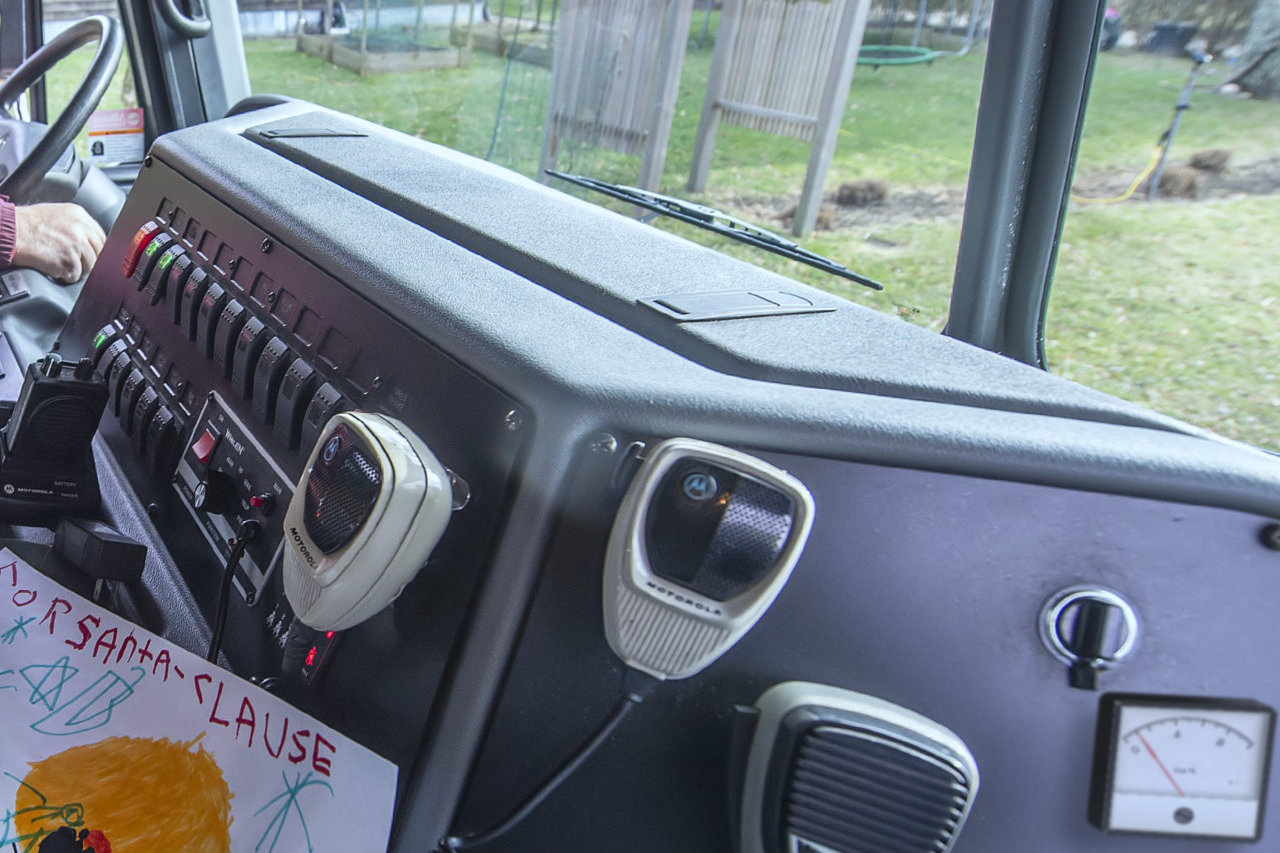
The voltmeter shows 1 V
